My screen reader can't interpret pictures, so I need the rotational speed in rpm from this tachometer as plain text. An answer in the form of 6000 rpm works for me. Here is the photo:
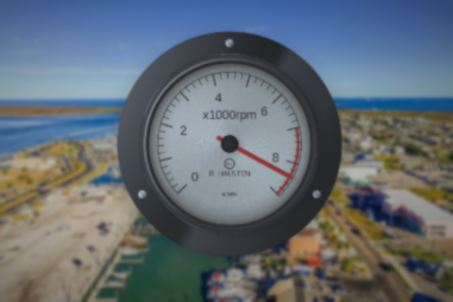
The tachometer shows 8400 rpm
